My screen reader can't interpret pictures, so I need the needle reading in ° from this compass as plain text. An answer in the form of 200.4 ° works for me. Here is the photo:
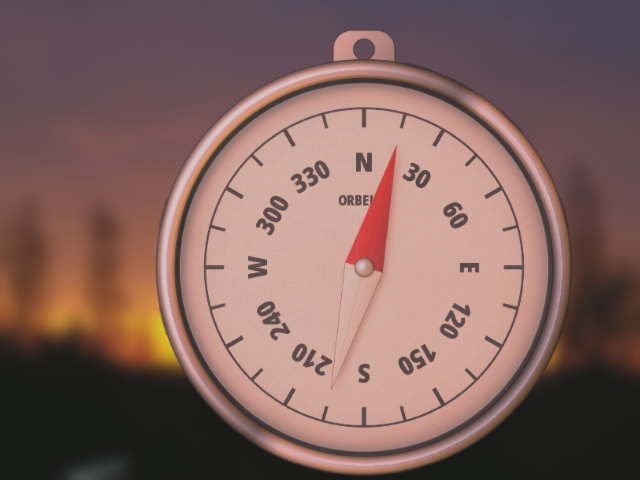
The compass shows 15 °
